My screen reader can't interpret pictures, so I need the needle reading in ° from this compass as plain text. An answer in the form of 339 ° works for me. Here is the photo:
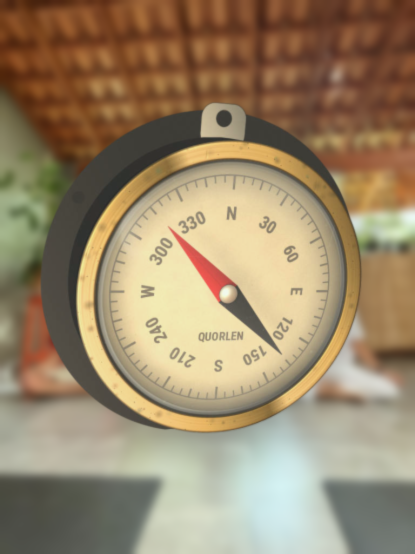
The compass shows 315 °
